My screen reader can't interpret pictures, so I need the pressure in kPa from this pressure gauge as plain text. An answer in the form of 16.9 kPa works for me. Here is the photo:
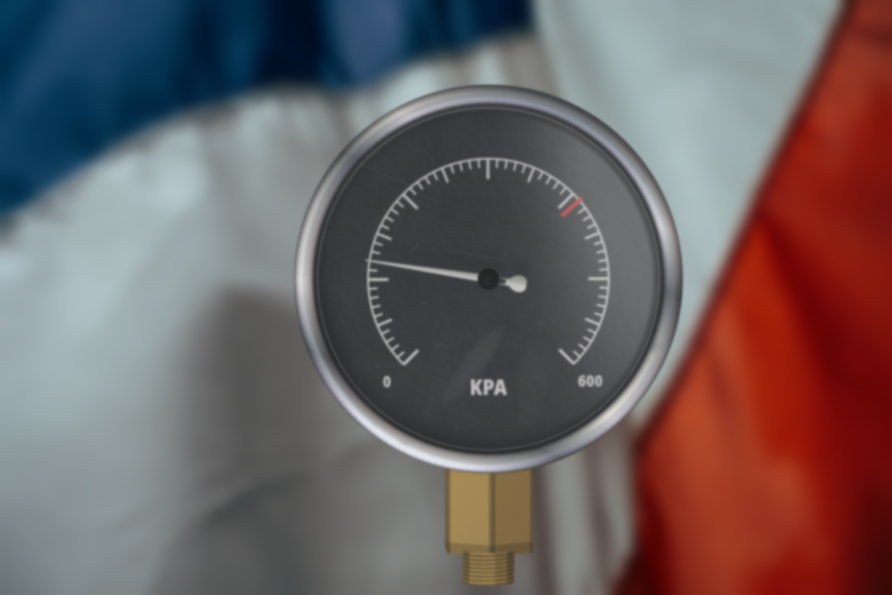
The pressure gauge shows 120 kPa
